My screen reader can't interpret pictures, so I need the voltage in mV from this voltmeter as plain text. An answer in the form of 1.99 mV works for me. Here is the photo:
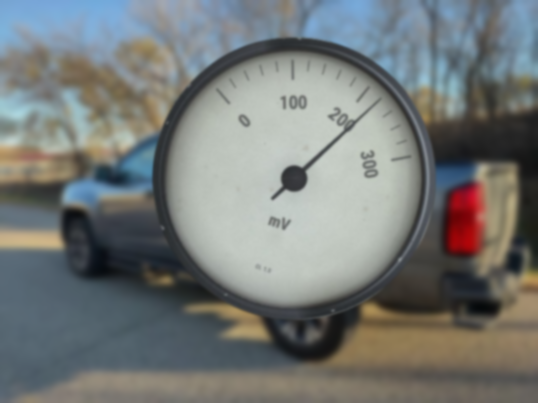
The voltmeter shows 220 mV
